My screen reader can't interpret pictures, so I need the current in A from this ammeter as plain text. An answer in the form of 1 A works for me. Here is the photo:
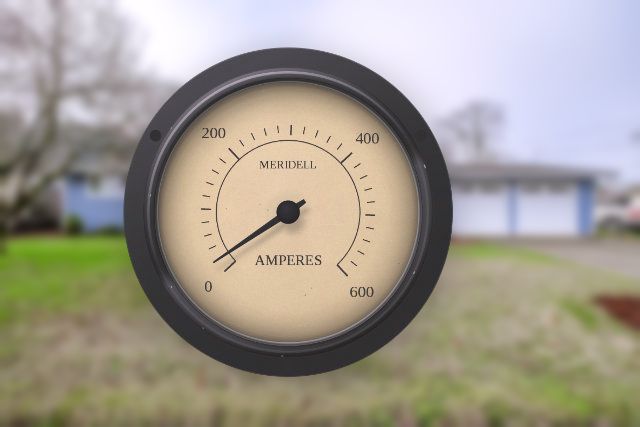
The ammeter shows 20 A
